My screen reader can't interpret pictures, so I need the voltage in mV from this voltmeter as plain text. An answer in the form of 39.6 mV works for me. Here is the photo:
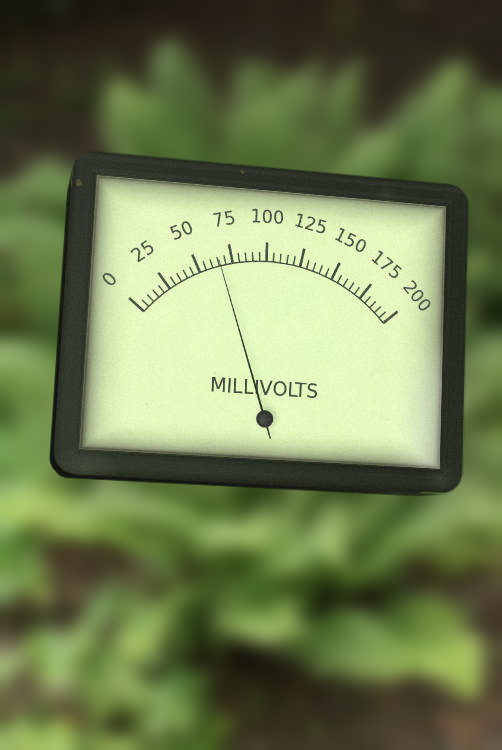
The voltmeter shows 65 mV
